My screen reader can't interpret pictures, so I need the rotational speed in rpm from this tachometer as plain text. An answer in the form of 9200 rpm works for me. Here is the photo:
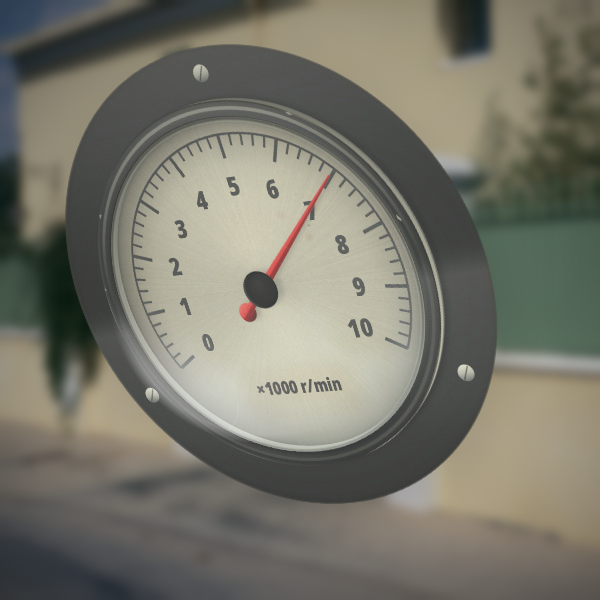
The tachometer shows 7000 rpm
